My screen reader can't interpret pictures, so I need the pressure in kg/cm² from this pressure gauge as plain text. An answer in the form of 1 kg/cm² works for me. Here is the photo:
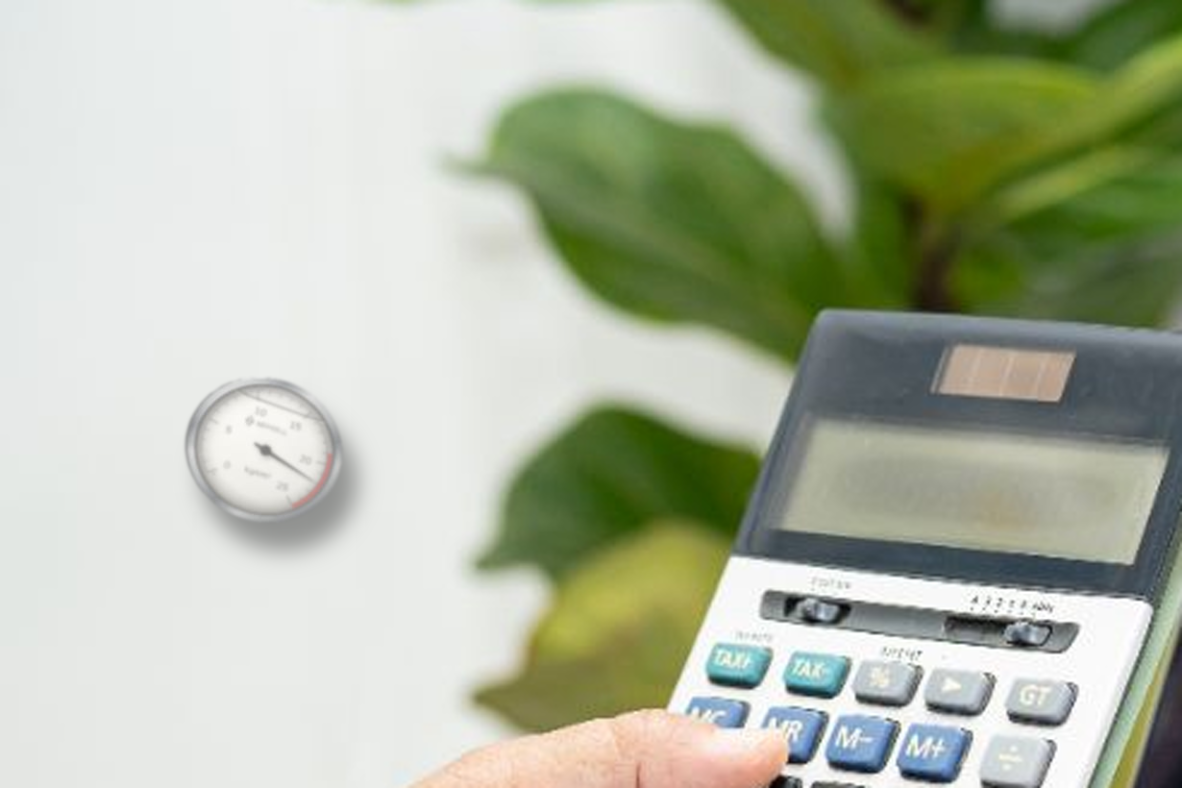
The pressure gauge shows 22 kg/cm²
